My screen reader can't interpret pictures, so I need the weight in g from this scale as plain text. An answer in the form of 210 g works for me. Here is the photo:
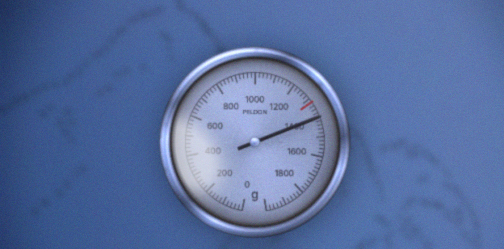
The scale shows 1400 g
